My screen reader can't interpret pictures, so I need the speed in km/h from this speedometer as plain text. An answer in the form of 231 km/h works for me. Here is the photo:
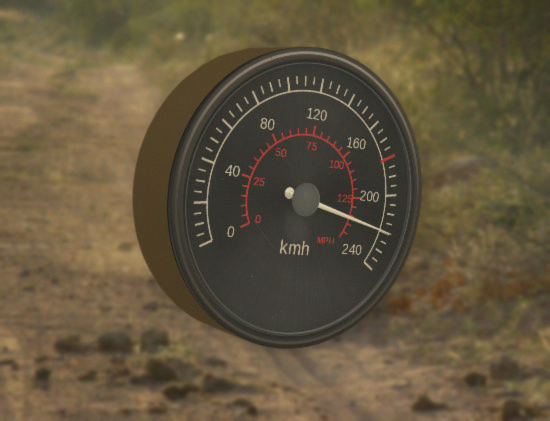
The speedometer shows 220 km/h
